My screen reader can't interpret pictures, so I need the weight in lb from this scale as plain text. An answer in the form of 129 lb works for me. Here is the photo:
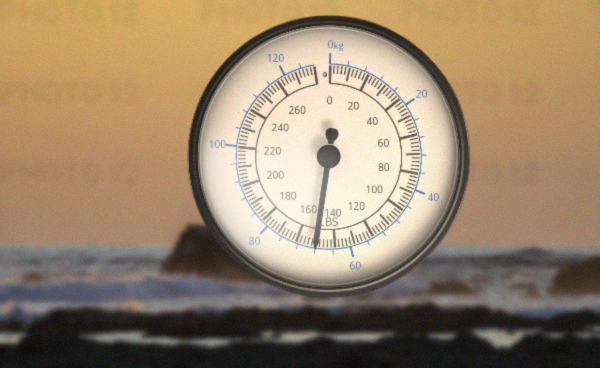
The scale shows 150 lb
